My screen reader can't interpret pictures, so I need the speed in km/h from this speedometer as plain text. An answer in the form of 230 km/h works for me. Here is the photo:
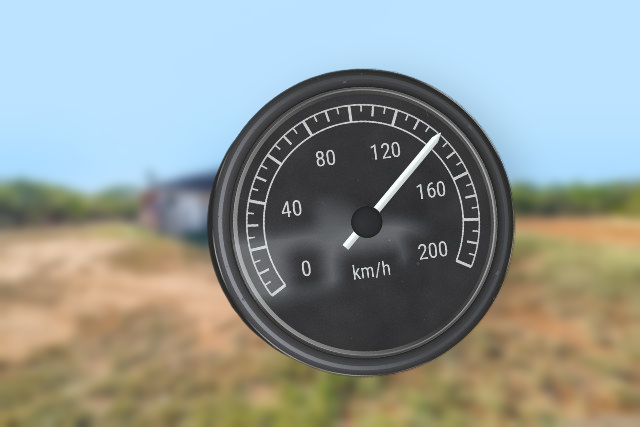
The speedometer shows 140 km/h
